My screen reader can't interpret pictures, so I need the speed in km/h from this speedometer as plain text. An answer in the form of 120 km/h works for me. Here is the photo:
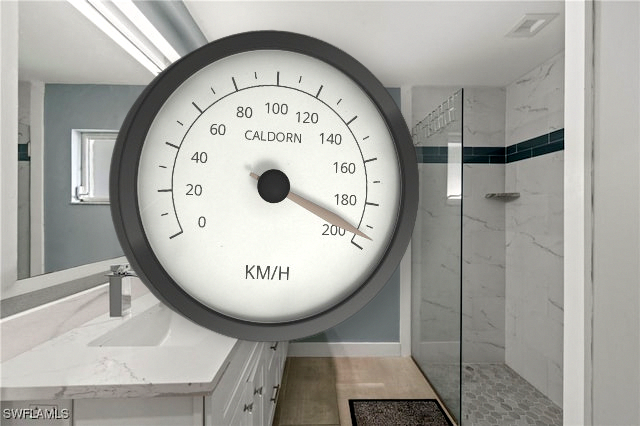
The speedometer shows 195 km/h
